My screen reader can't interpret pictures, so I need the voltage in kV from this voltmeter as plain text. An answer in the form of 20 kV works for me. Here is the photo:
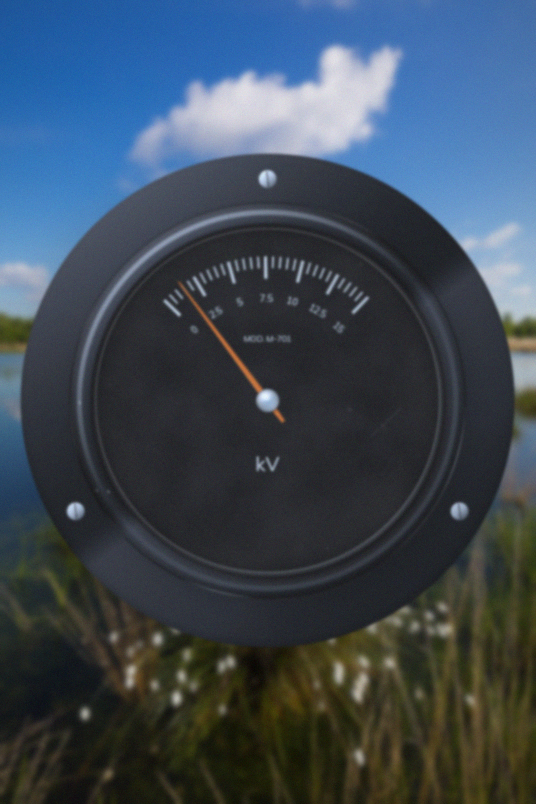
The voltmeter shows 1.5 kV
